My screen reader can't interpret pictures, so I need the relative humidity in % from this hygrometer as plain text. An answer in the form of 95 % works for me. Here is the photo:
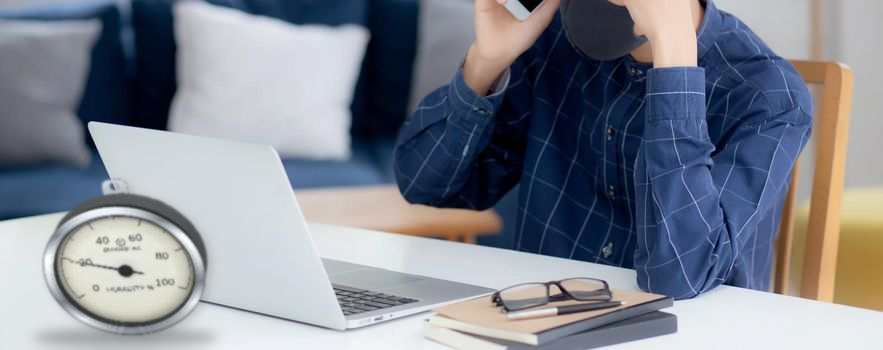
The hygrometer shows 20 %
